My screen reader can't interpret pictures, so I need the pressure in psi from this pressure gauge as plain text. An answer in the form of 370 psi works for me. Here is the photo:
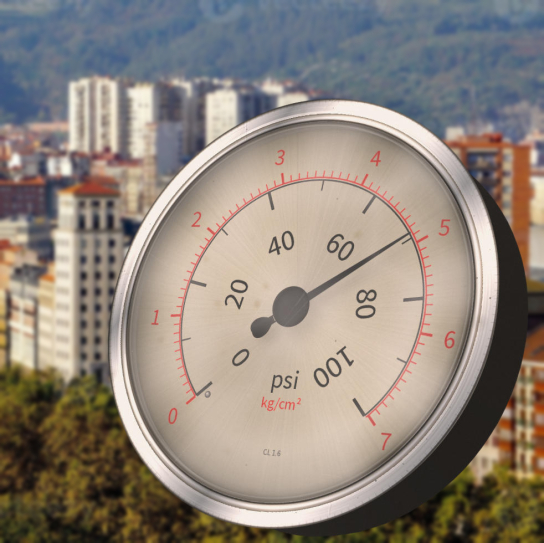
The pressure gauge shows 70 psi
